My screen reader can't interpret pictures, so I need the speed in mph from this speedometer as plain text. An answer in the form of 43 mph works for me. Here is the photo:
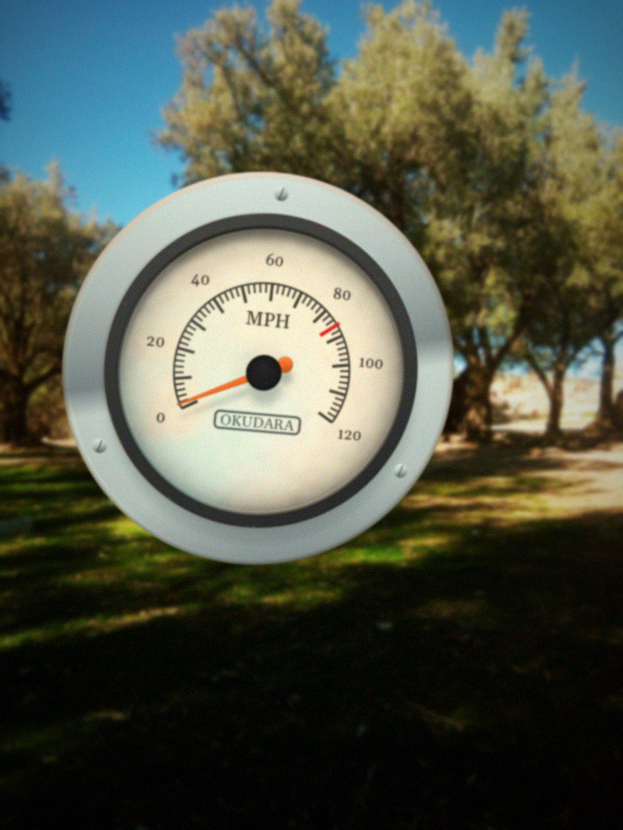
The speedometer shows 2 mph
